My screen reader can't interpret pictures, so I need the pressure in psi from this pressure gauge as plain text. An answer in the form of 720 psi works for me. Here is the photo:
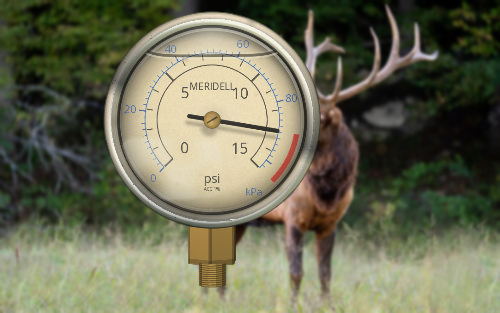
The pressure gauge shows 13 psi
